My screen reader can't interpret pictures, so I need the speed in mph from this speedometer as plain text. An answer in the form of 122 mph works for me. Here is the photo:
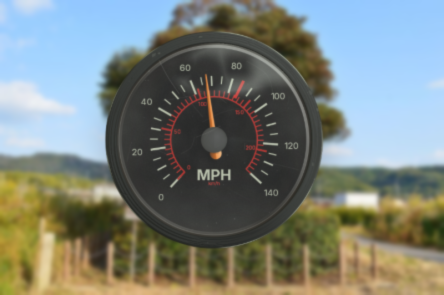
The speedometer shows 67.5 mph
